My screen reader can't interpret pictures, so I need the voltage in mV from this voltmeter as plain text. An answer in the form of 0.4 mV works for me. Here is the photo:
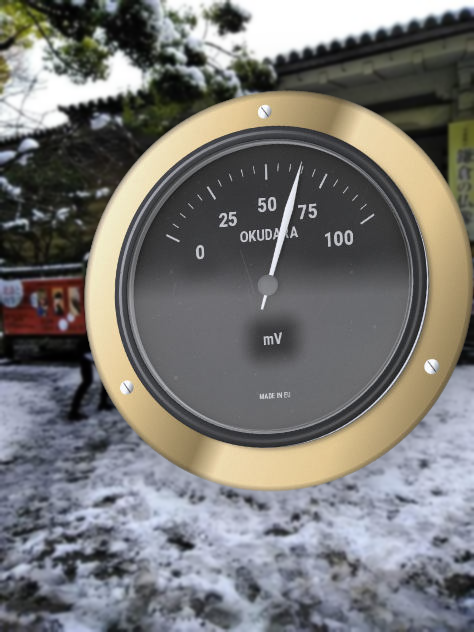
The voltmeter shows 65 mV
